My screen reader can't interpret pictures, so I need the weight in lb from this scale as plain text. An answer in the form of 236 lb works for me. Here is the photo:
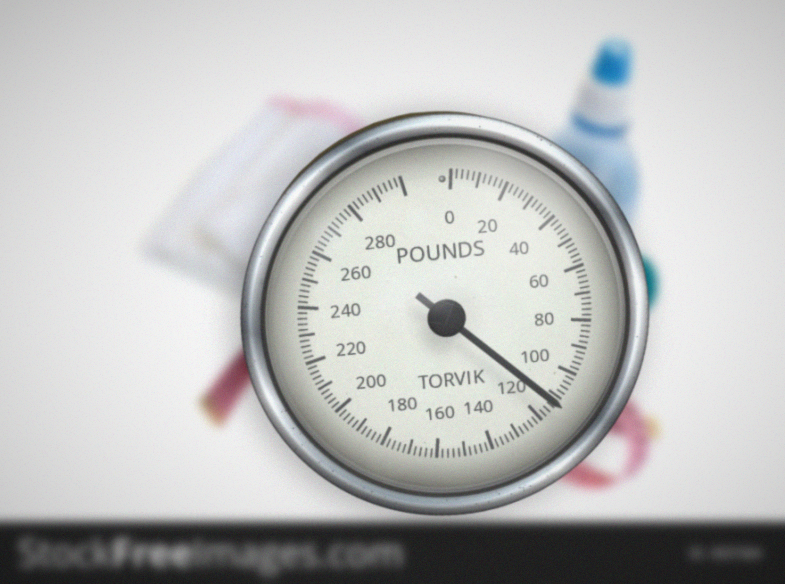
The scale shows 112 lb
